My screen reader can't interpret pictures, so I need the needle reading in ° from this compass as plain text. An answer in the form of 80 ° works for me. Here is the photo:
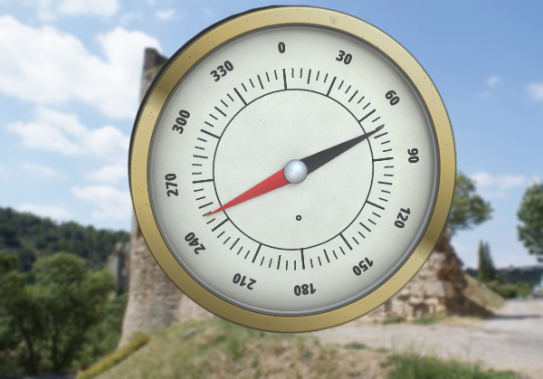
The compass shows 250 °
